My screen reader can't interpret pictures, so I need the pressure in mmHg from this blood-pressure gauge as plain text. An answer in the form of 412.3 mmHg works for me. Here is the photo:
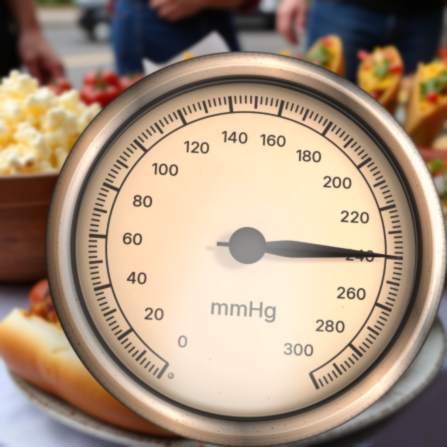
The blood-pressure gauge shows 240 mmHg
